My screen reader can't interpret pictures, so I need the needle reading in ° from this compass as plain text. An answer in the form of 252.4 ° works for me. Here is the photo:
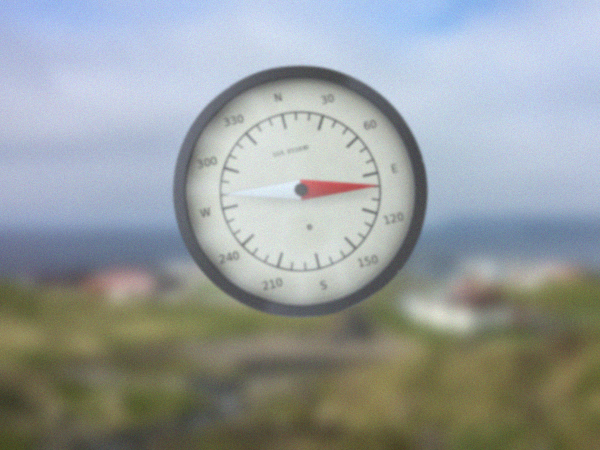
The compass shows 100 °
